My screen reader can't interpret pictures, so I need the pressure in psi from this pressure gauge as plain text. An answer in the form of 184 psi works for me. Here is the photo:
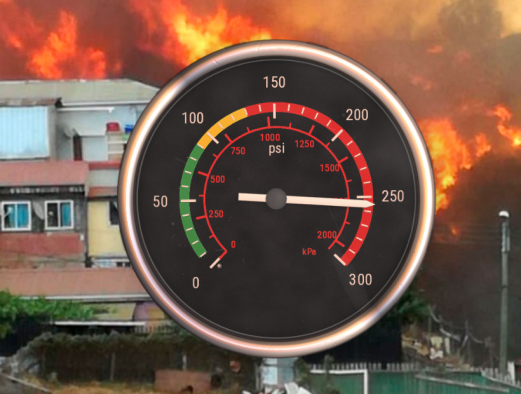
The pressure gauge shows 255 psi
